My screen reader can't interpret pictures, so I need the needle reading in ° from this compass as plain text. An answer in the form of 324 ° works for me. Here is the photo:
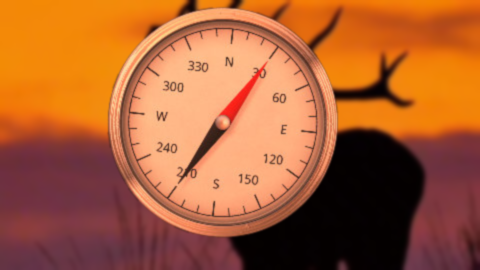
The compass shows 30 °
